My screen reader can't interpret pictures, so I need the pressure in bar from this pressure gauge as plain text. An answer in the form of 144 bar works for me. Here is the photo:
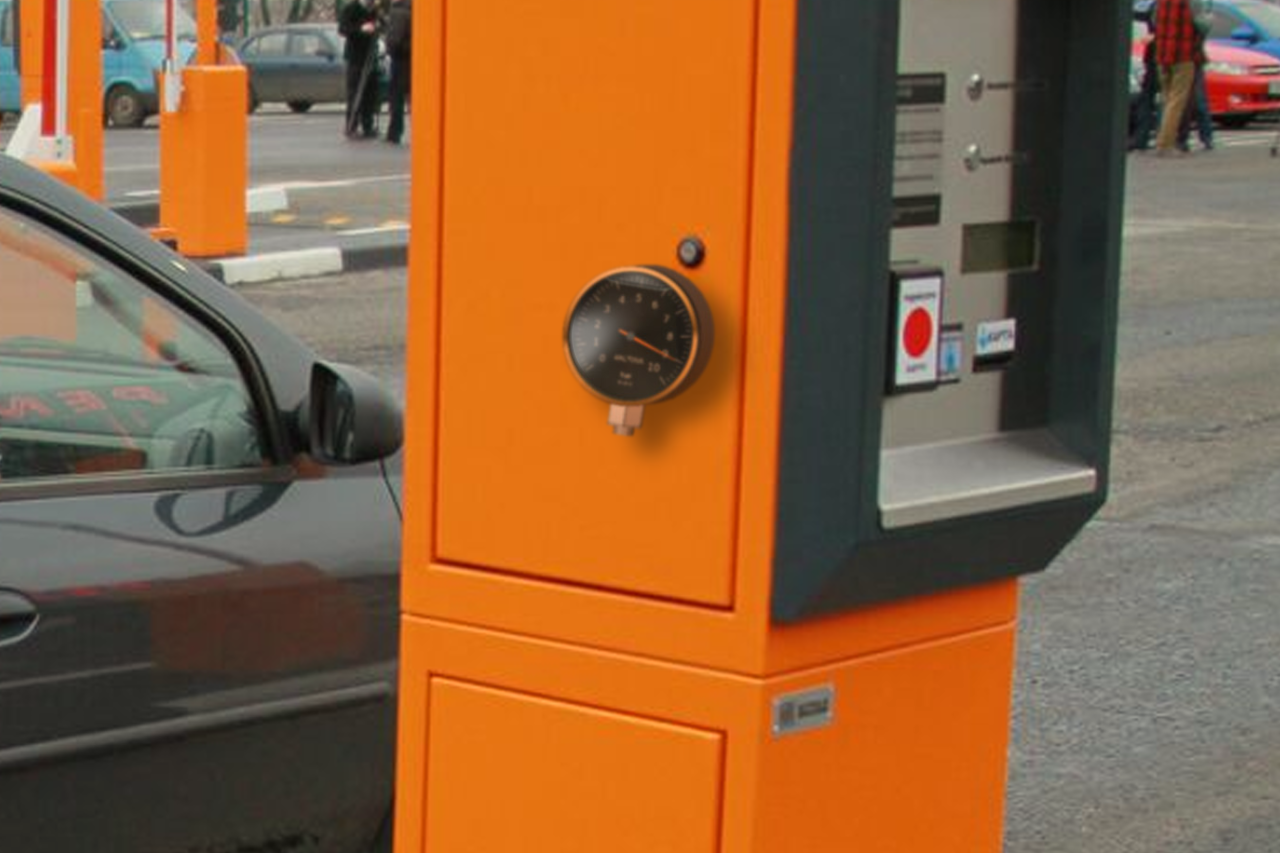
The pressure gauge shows 9 bar
